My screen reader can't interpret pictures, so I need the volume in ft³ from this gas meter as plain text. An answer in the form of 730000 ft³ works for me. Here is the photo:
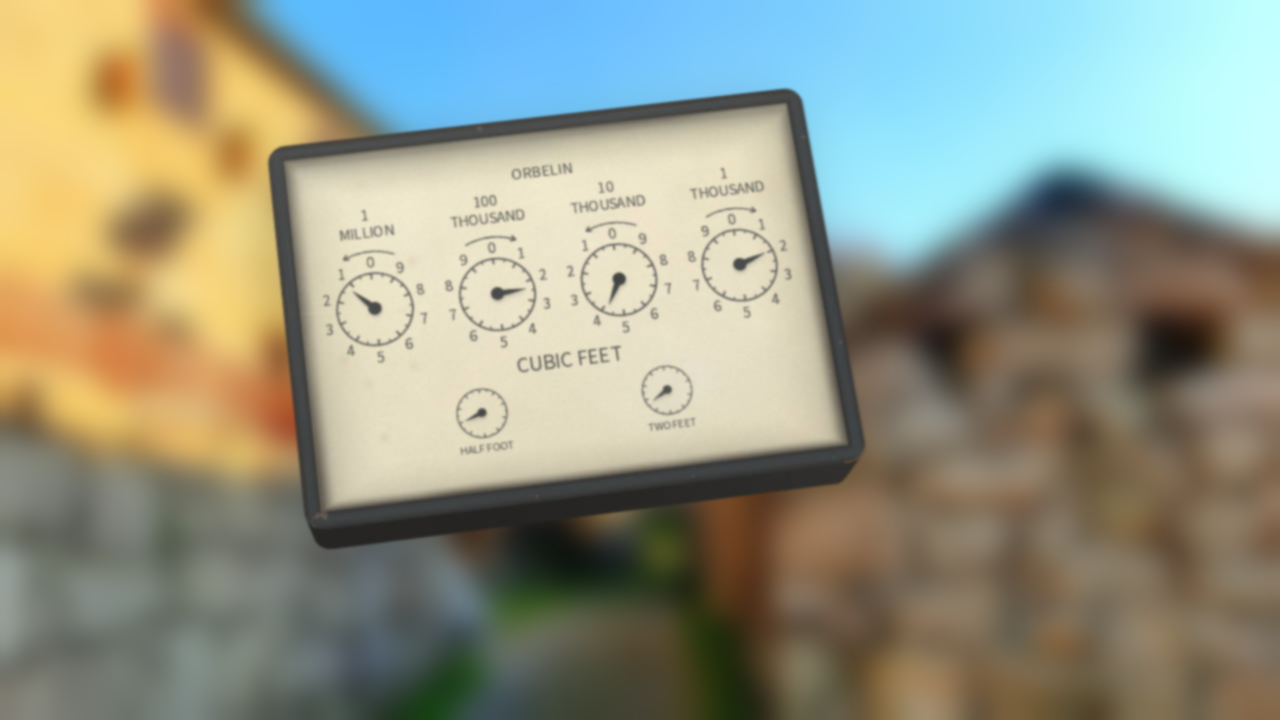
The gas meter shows 124200 ft³
